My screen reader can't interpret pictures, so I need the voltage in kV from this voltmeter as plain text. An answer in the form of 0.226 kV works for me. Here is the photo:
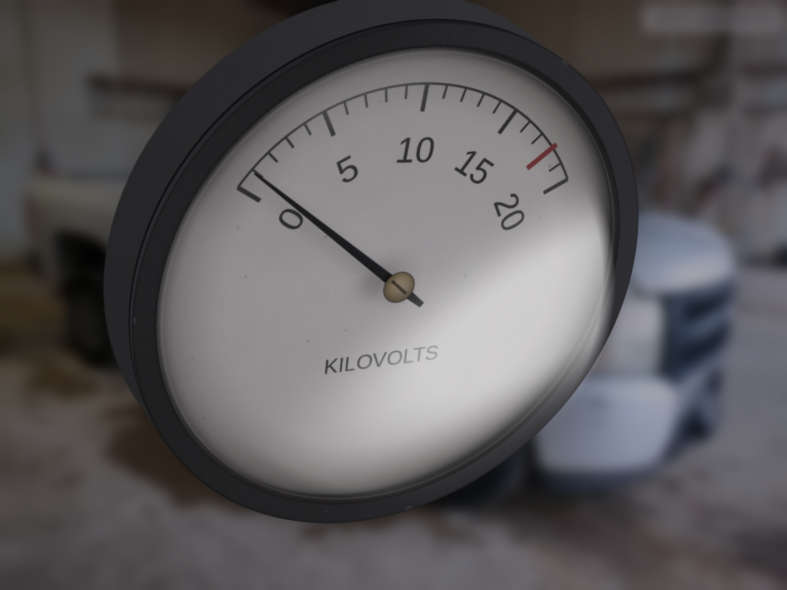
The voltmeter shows 1 kV
